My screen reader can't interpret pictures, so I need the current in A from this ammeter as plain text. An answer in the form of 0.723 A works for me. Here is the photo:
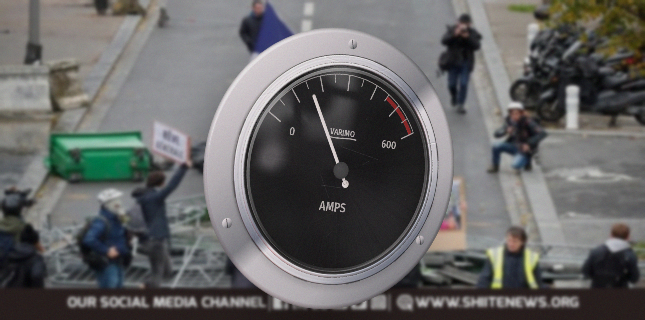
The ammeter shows 150 A
